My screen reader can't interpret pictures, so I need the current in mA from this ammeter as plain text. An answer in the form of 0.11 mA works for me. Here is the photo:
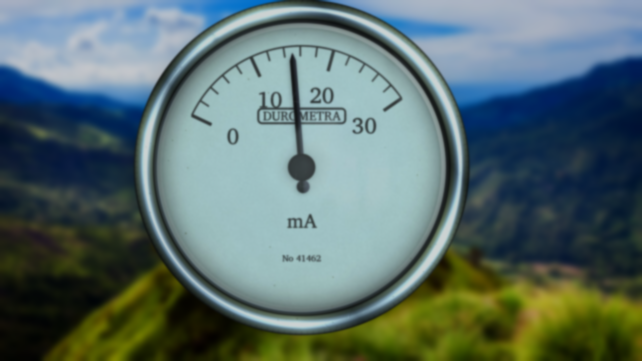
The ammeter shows 15 mA
